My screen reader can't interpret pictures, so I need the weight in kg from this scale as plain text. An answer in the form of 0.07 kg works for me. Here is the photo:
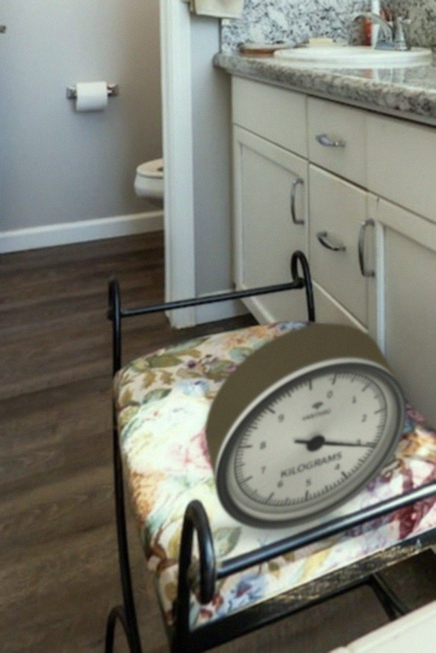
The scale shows 3 kg
